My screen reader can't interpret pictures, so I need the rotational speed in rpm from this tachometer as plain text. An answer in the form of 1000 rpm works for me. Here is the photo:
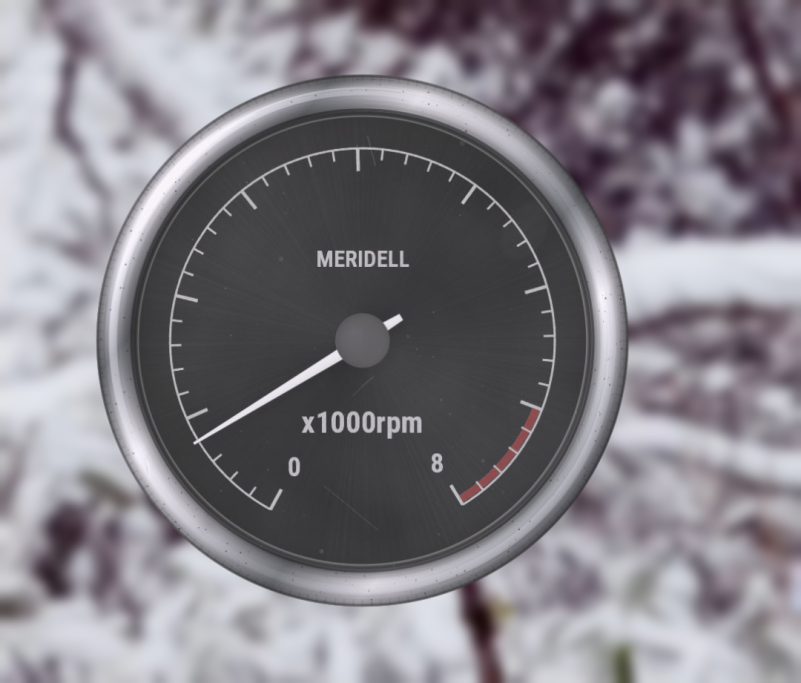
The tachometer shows 800 rpm
